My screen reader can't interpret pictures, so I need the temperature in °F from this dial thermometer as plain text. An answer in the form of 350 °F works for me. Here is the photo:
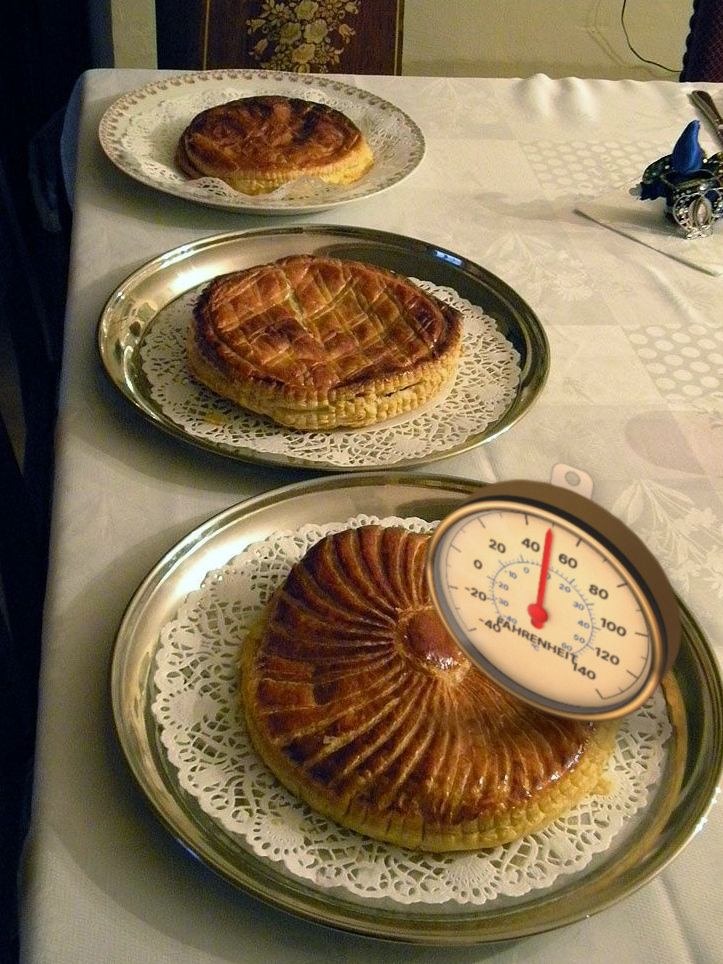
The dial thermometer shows 50 °F
